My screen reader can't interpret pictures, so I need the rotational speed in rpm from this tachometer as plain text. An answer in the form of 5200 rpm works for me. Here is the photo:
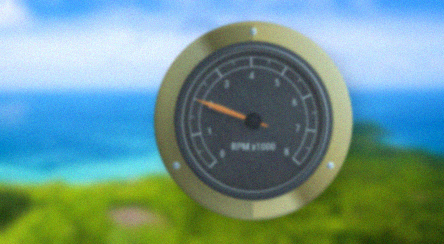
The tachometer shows 2000 rpm
